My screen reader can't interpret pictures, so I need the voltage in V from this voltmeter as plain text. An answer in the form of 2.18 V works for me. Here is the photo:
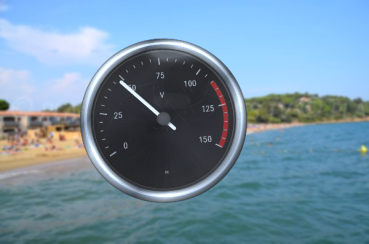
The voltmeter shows 47.5 V
